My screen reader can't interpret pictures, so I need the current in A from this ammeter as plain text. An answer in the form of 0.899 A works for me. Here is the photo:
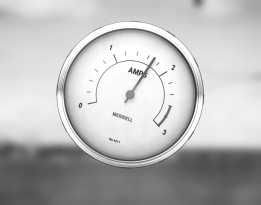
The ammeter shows 1.7 A
